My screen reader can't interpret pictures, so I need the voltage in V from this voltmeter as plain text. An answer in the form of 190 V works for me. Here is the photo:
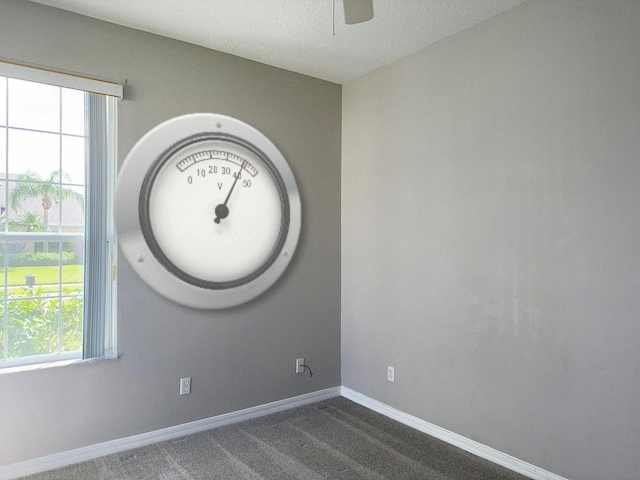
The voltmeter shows 40 V
